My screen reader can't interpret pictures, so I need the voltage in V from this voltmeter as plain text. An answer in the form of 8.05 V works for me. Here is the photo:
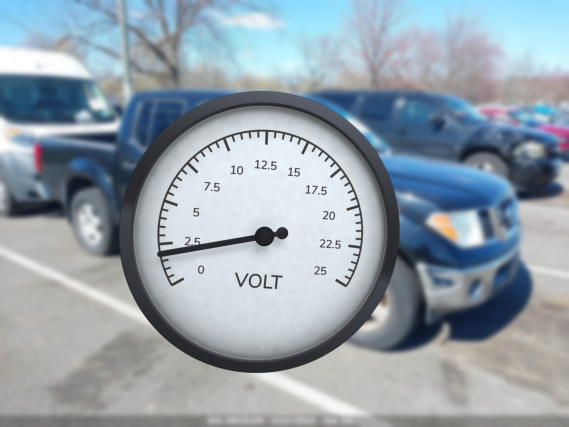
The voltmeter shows 2 V
